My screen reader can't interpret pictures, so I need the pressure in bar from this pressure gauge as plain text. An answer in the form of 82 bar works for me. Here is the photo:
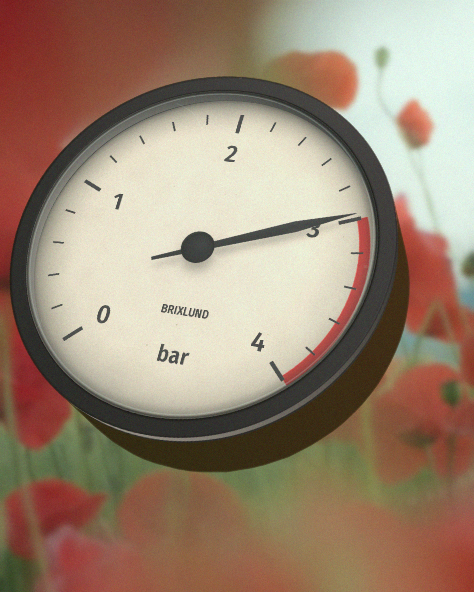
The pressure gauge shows 3 bar
